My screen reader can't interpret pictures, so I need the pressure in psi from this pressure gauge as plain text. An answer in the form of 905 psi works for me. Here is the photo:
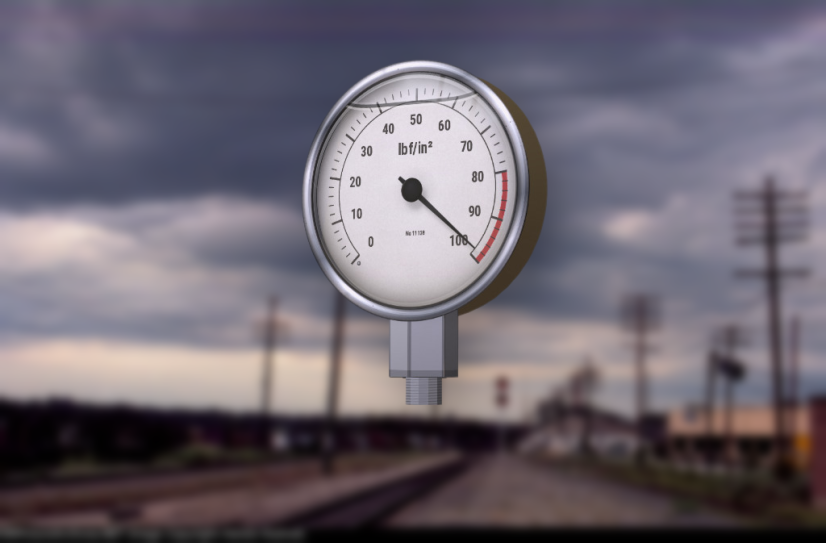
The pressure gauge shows 98 psi
